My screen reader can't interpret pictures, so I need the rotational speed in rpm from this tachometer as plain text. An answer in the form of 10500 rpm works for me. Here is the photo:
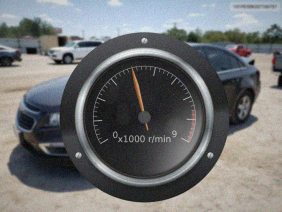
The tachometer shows 4000 rpm
